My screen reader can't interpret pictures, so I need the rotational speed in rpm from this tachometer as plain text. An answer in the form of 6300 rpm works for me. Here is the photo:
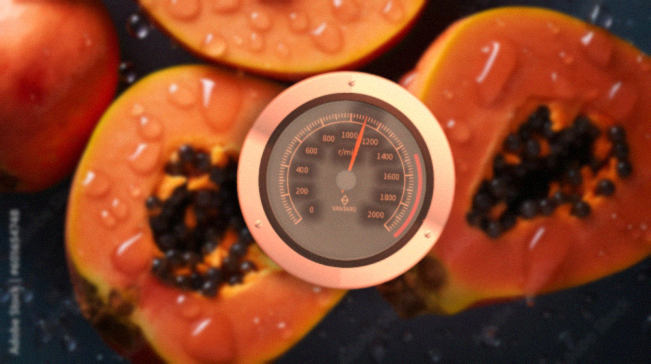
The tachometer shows 1100 rpm
